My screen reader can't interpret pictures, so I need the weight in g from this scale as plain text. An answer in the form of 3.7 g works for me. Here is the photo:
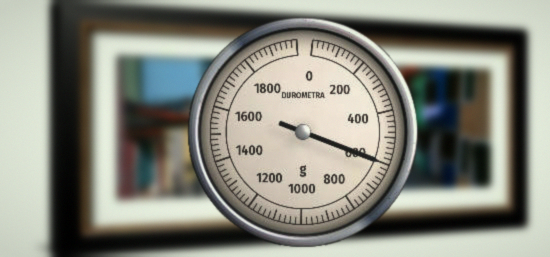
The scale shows 600 g
